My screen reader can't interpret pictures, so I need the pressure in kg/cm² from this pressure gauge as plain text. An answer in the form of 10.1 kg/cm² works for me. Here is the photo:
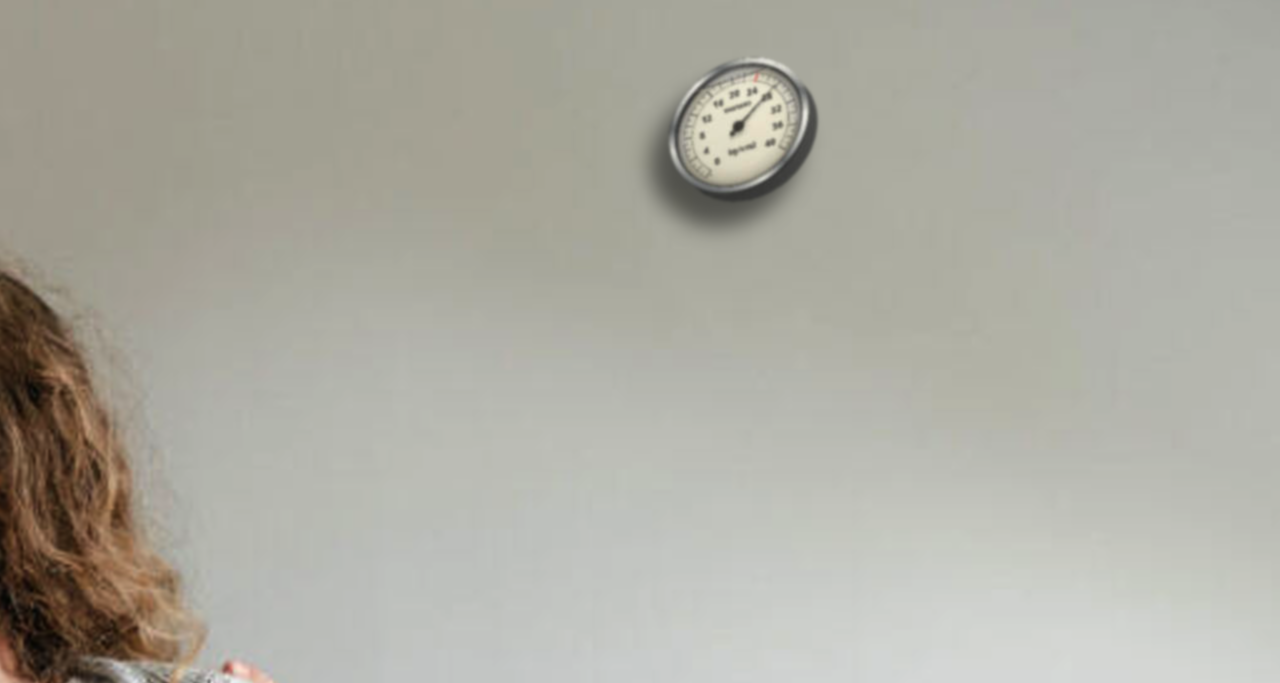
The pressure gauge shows 28 kg/cm²
